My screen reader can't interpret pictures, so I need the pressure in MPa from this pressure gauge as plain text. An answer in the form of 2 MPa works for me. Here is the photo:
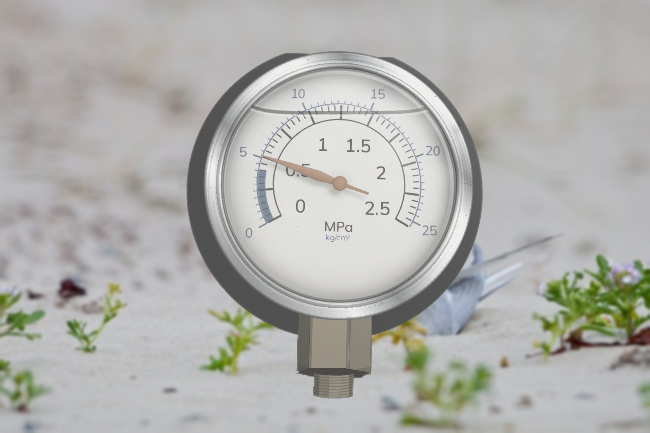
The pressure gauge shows 0.5 MPa
